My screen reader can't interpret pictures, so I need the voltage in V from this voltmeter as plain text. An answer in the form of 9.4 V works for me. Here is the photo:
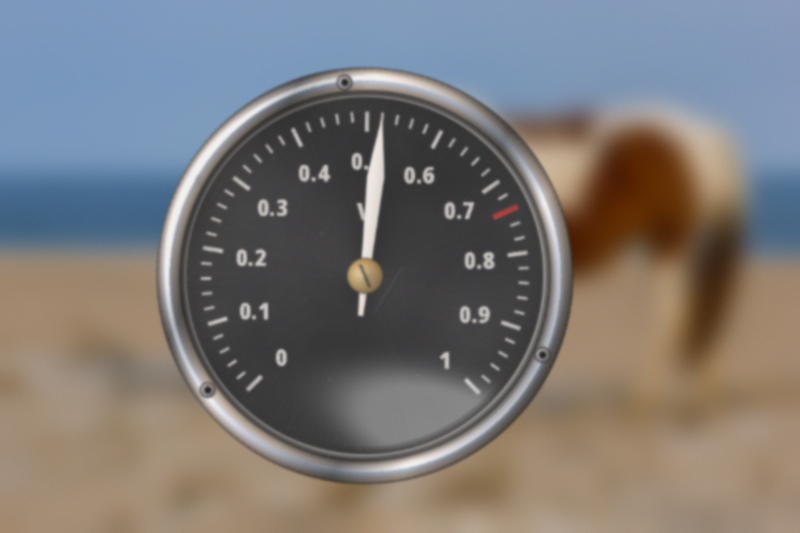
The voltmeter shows 0.52 V
